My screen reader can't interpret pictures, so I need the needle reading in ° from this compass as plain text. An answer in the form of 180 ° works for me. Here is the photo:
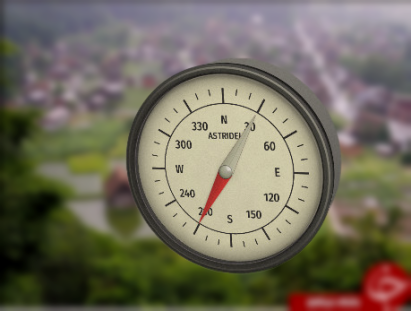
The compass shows 210 °
